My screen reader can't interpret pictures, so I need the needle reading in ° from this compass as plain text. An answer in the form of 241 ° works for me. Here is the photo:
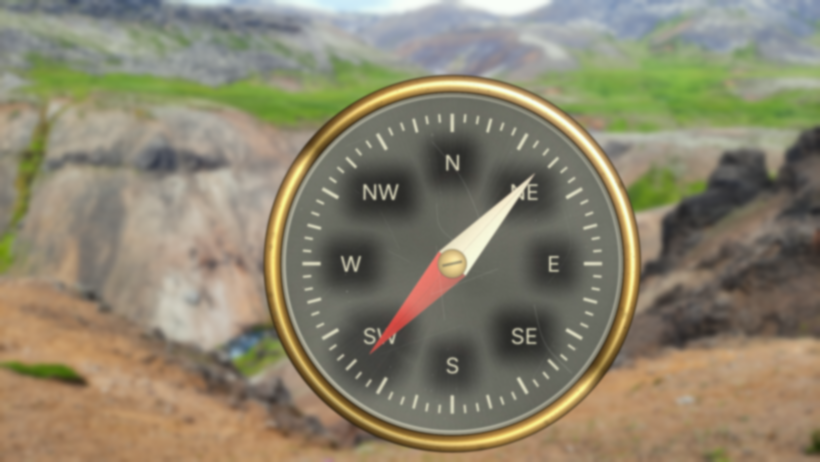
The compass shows 222.5 °
